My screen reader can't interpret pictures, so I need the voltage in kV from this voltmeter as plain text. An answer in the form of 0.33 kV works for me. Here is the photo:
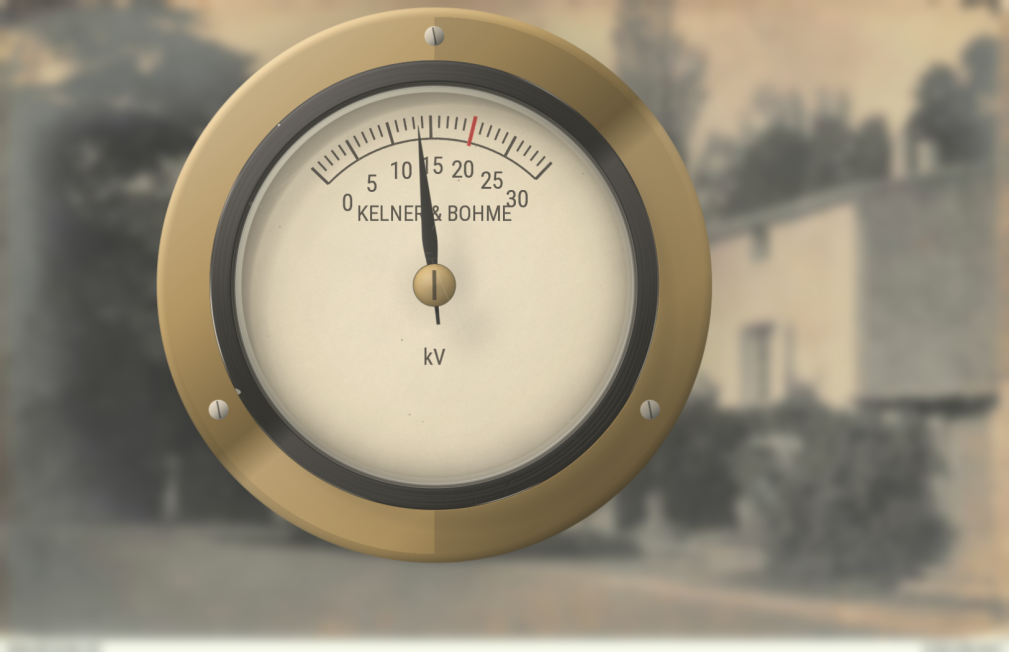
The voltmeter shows 13.5 kV
